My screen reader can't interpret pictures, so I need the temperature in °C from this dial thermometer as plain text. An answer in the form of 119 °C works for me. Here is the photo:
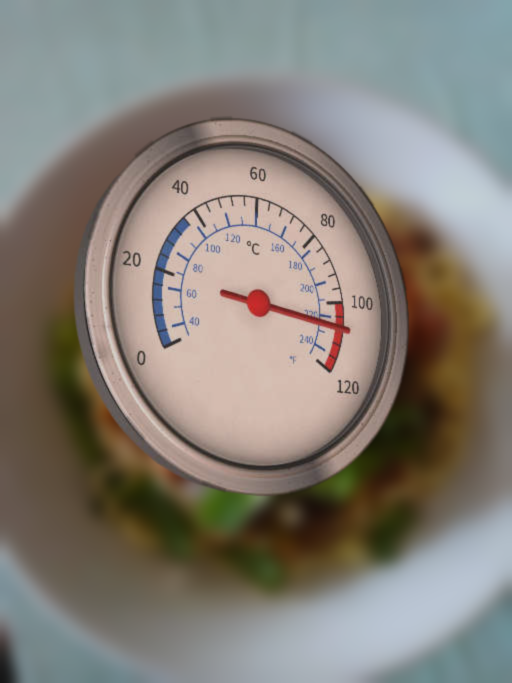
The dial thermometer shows 108 °C
